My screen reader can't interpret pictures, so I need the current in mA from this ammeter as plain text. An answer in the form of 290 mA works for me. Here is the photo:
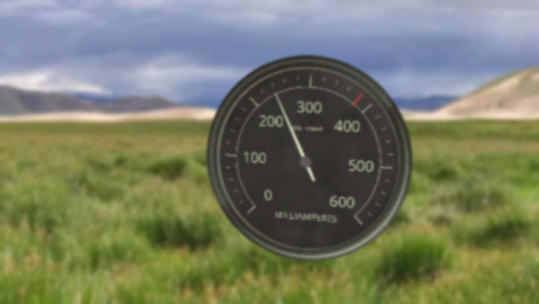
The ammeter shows 240 mA
